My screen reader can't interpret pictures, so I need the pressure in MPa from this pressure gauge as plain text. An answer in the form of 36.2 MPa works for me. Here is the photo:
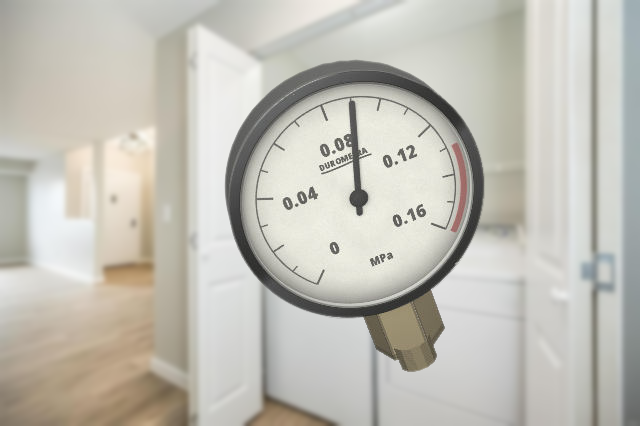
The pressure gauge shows 0.09 MPa
